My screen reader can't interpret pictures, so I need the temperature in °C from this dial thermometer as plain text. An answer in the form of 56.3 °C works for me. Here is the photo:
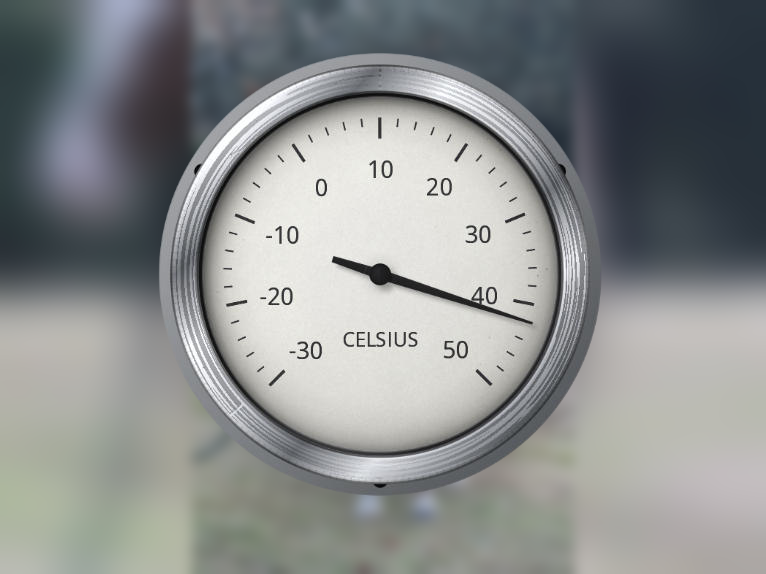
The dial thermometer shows 42 °C
